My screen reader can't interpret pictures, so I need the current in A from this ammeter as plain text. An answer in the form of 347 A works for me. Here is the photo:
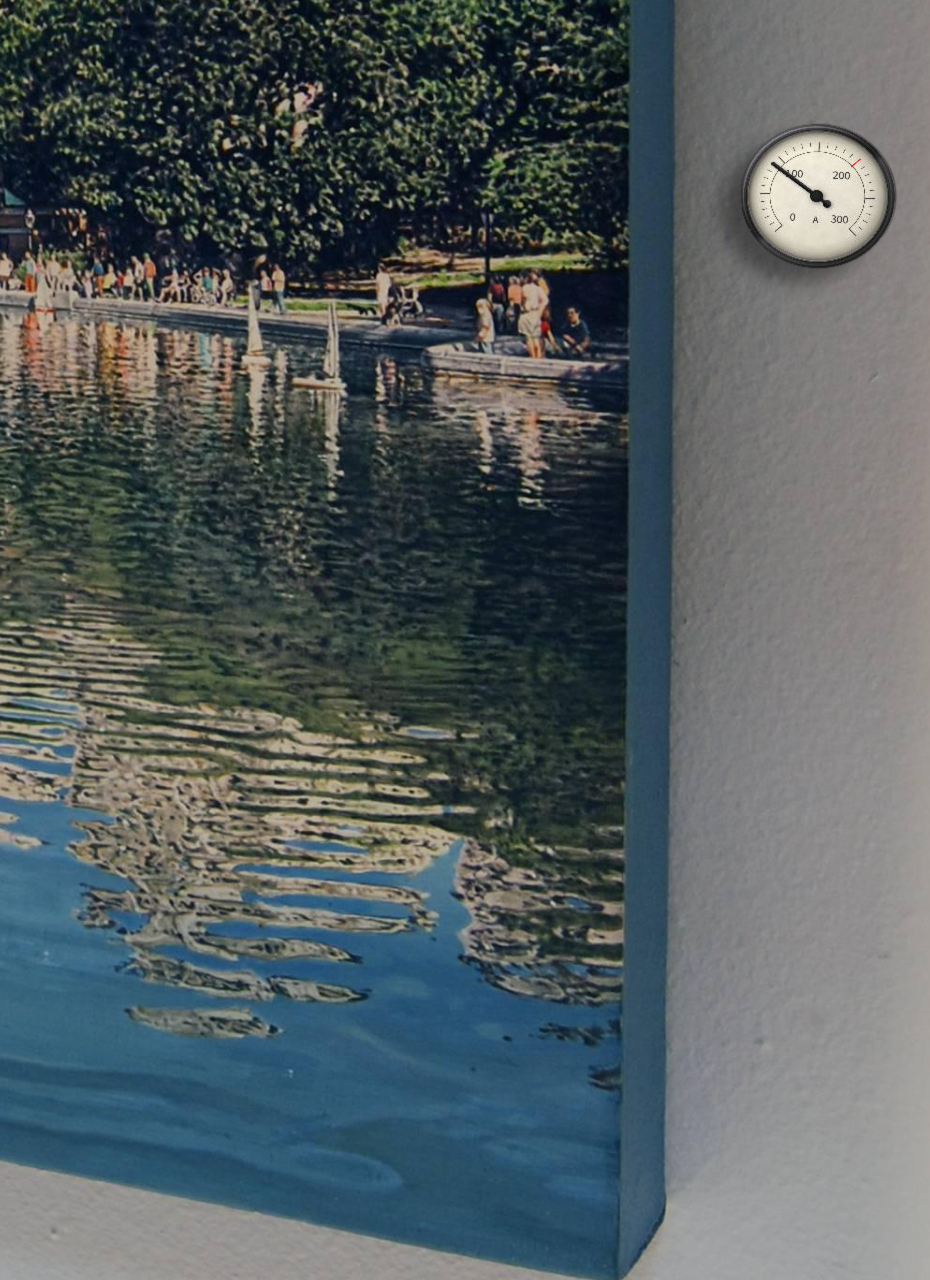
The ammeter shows 90 A
